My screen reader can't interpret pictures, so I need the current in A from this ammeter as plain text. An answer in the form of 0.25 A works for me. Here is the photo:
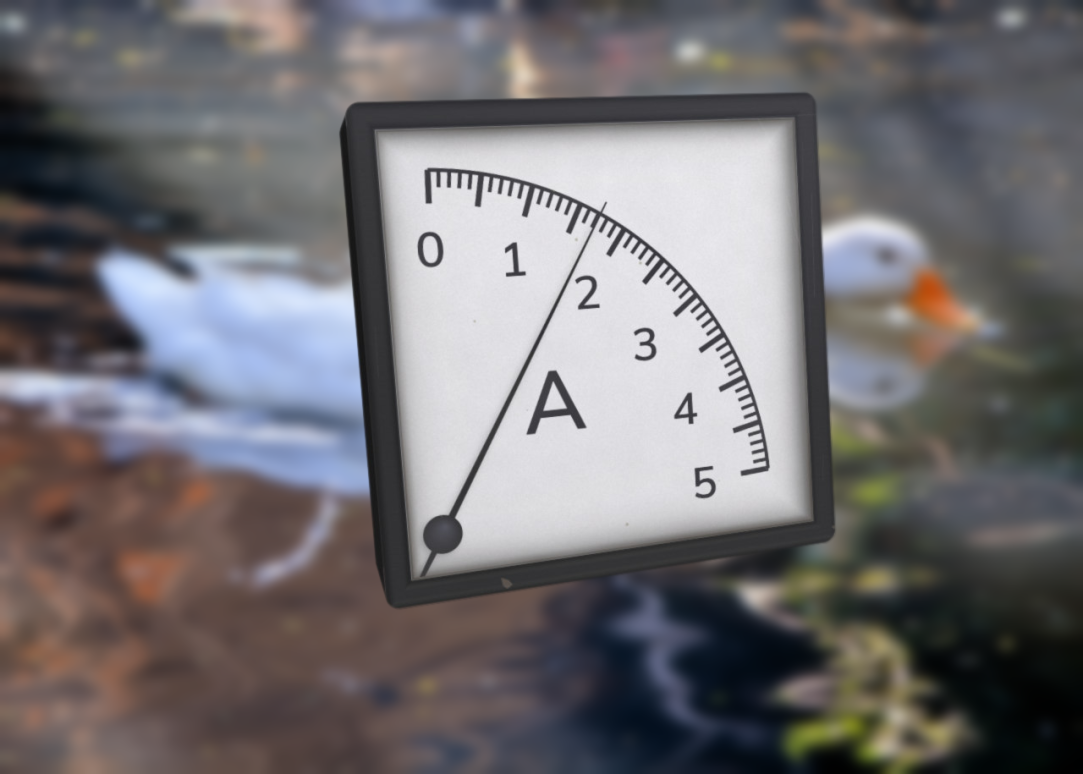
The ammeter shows 1.7 A
